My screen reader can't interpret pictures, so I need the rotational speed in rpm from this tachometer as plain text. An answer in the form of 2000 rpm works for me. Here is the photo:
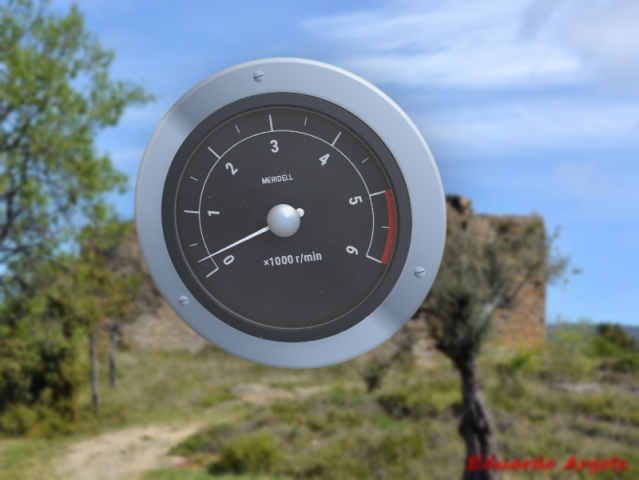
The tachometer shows 250 rpm
